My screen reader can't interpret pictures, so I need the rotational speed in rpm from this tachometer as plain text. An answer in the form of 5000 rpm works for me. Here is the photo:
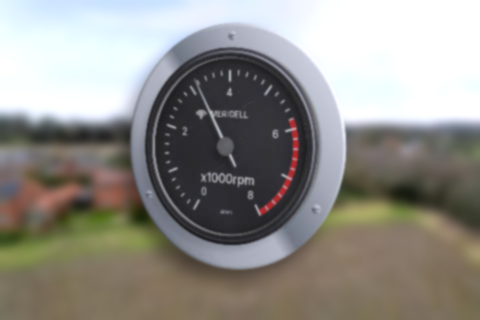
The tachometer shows 3200 rpm
